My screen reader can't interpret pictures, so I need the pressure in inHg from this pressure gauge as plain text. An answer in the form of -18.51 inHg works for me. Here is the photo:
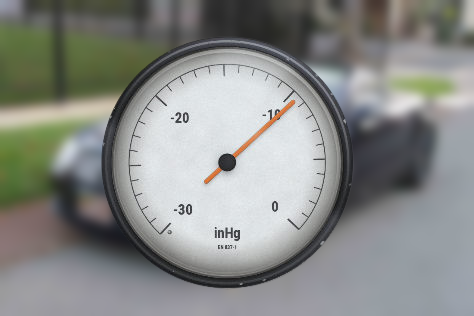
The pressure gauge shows -9.5 inHg
